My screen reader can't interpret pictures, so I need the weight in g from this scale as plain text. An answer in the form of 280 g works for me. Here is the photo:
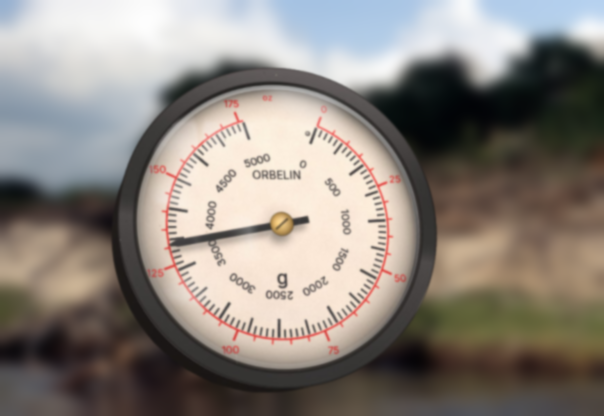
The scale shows 3700 g
